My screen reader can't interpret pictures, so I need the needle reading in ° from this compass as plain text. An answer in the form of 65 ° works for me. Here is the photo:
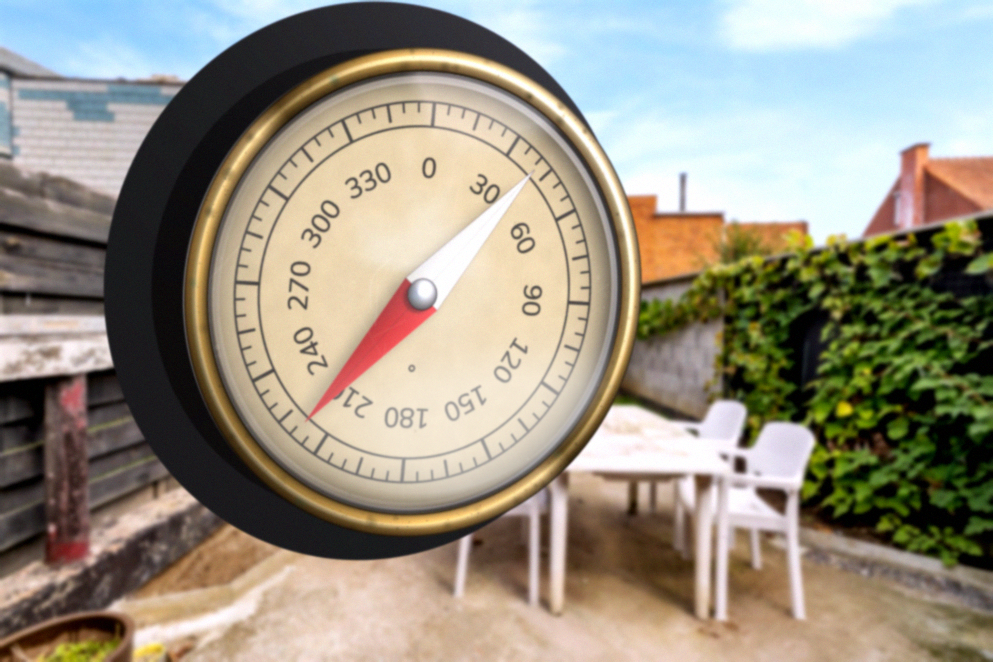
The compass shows 220 °
